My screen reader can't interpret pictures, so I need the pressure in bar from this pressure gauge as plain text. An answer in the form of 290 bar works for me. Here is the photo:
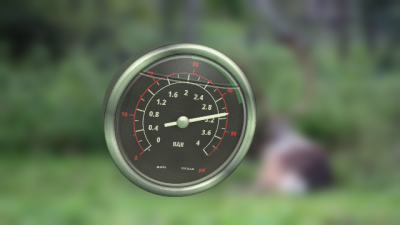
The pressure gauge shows 3.1 bar
